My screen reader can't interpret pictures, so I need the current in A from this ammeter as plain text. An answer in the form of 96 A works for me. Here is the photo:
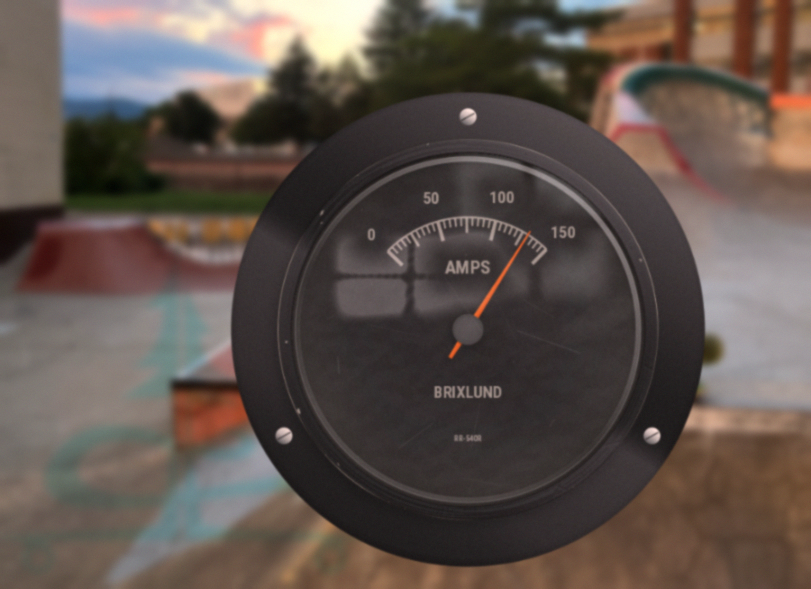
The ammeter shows 130 A
